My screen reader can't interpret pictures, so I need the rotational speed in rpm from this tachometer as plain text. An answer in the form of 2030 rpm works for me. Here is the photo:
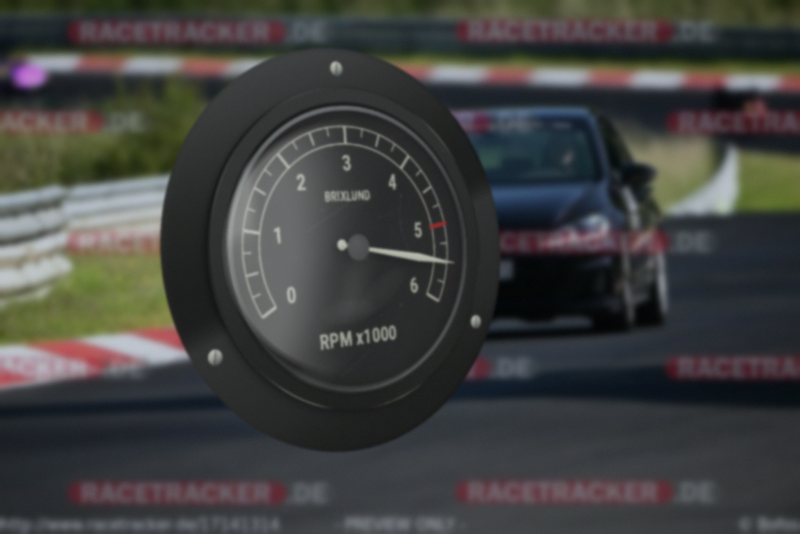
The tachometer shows 5500 rpm
